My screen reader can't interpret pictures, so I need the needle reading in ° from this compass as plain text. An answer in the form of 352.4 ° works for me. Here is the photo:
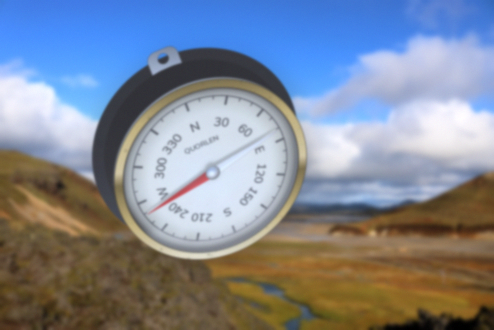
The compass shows 260 °
